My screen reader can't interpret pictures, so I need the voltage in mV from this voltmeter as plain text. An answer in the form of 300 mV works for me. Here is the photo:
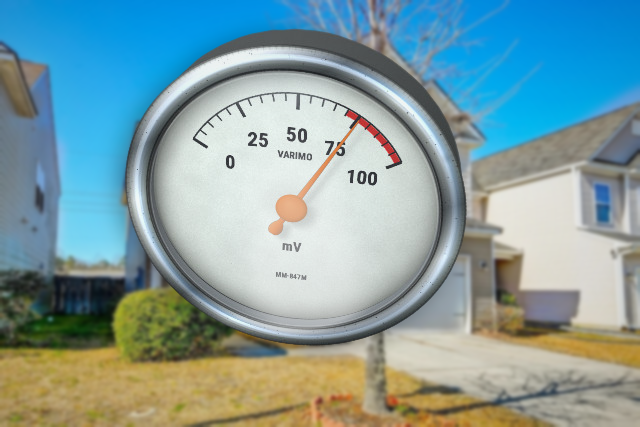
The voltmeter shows 75 mV
